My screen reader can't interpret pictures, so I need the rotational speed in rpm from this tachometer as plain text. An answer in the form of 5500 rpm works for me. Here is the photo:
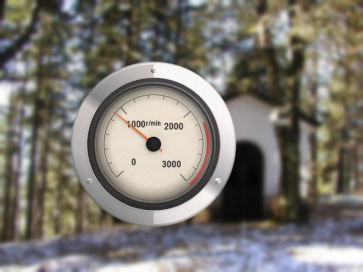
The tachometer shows 900 rpm
